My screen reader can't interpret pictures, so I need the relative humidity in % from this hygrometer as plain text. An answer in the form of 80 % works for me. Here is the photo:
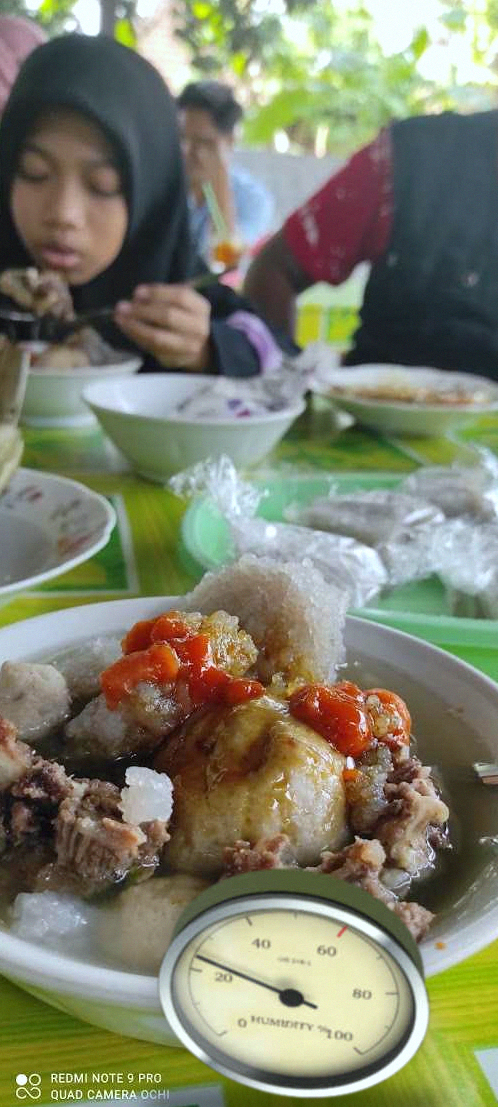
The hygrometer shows 25 %
